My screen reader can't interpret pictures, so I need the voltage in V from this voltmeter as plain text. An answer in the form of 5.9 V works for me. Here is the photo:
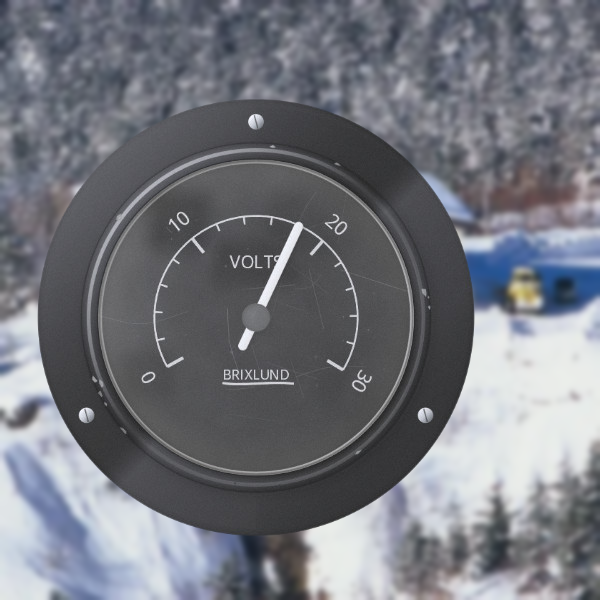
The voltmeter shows 18 V
